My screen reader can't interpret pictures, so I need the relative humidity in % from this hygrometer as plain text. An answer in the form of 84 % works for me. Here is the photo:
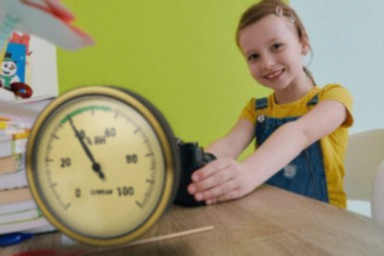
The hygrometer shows 40 %
